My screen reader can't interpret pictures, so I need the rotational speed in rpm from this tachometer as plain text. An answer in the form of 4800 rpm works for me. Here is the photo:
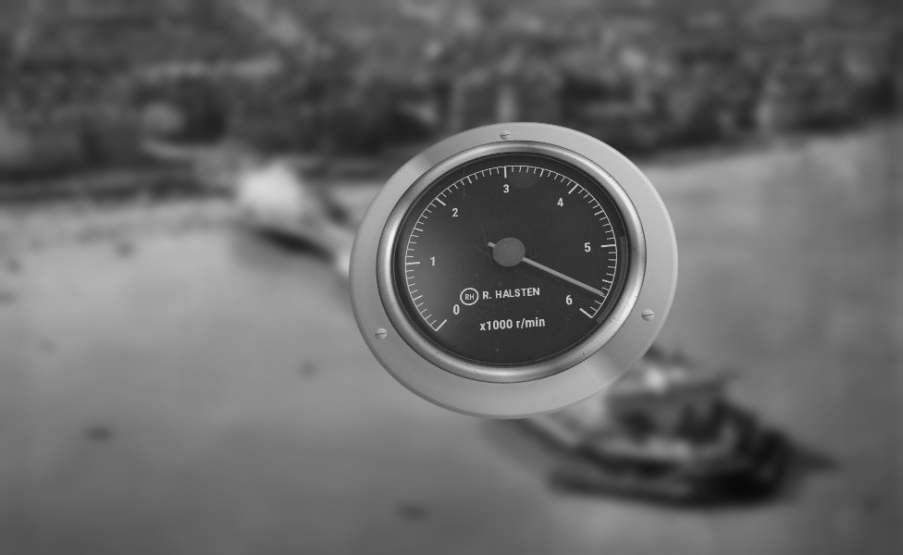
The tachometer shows 5700 rpm
